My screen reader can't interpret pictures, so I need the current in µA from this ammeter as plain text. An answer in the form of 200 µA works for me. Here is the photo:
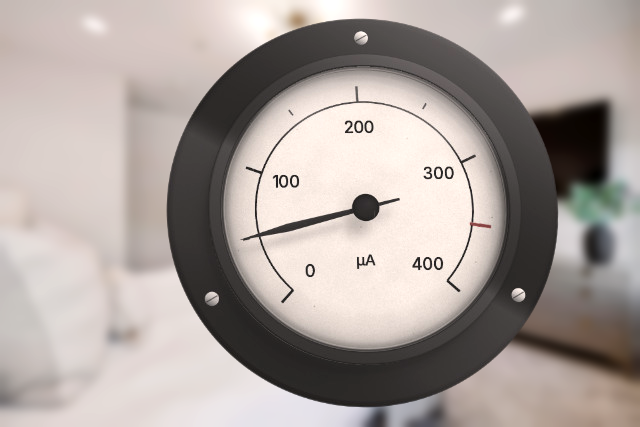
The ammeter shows 50 µA
